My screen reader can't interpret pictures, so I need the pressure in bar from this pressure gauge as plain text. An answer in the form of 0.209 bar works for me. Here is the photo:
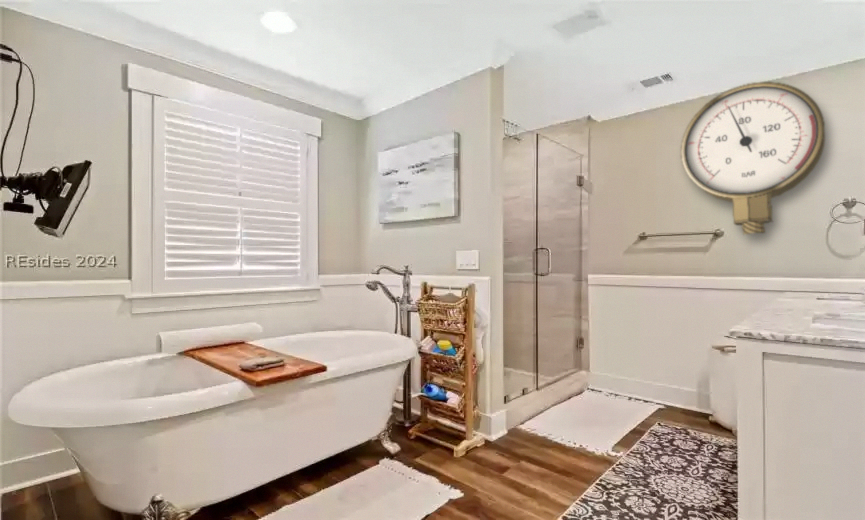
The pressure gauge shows 70 bar
